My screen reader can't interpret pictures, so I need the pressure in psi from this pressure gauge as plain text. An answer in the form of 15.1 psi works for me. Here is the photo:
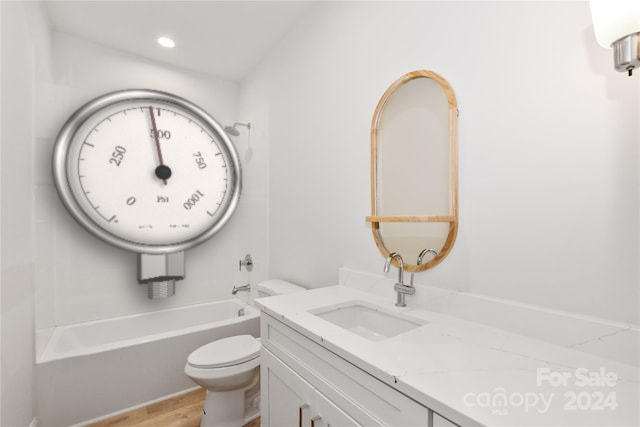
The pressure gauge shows 475 psi
